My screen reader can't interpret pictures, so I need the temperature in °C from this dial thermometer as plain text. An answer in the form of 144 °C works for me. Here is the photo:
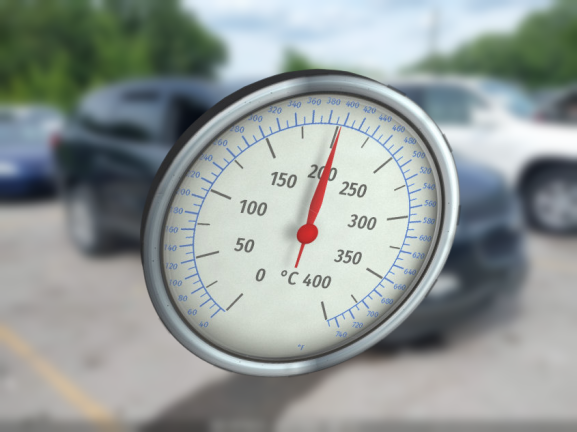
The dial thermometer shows 200 °C
